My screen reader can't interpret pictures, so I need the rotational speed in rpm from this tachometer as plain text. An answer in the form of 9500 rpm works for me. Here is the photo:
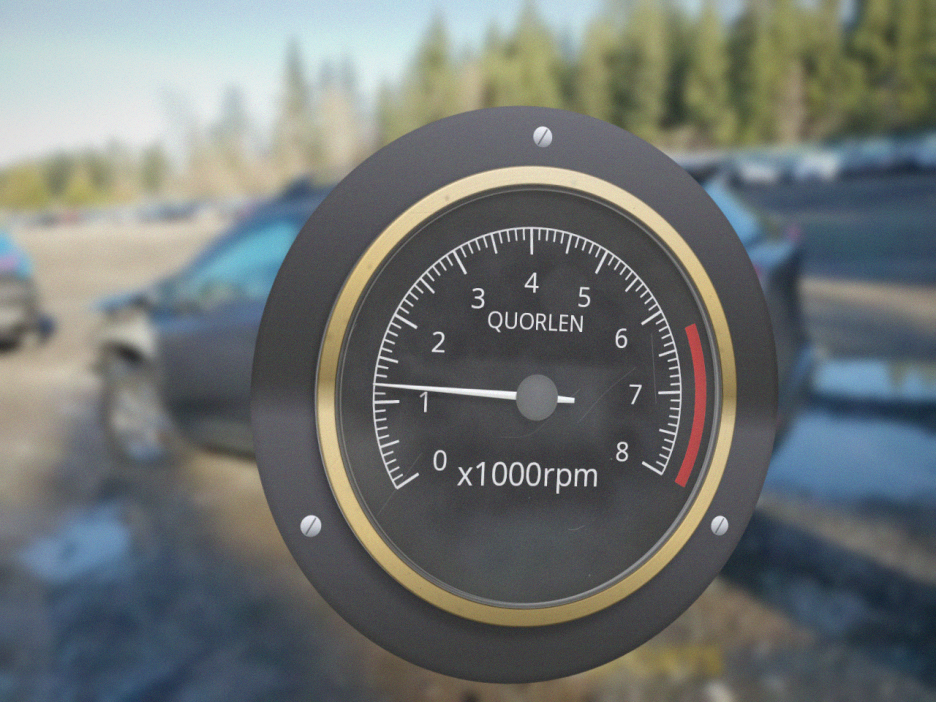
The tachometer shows 1200 rpm
